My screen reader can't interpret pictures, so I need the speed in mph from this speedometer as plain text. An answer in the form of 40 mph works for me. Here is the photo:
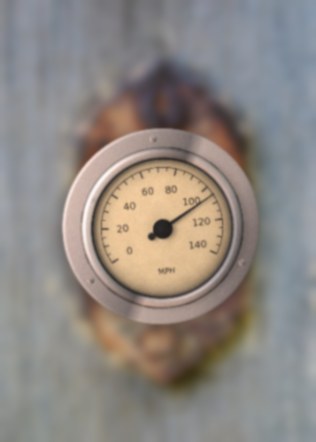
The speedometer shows 105 mph
